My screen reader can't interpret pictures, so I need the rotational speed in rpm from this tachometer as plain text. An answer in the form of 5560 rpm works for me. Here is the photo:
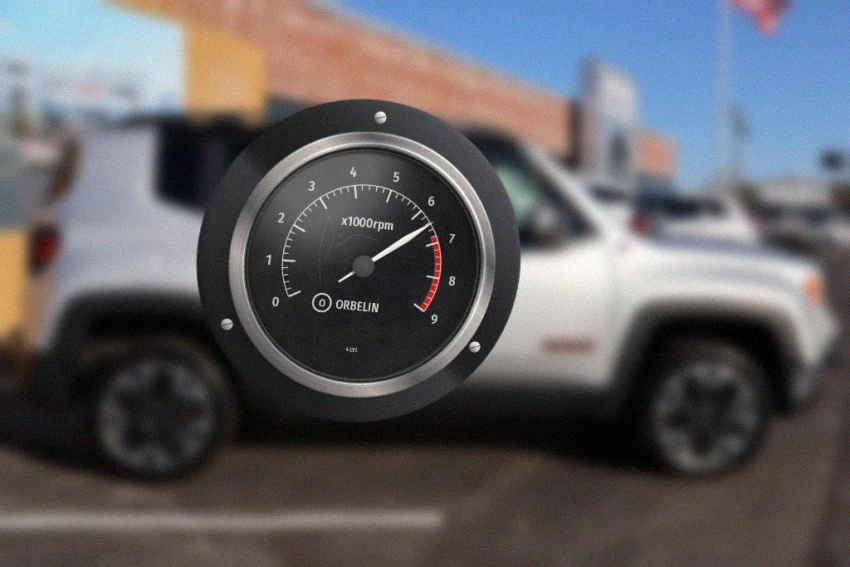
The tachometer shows 6400 rpm
